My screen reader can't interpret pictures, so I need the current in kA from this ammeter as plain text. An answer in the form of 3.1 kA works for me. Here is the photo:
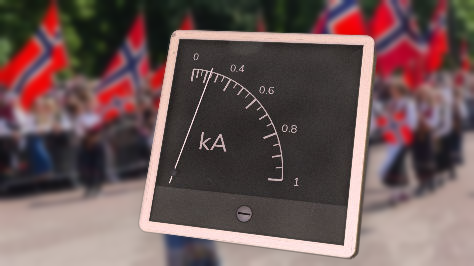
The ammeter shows 0.25 kA
